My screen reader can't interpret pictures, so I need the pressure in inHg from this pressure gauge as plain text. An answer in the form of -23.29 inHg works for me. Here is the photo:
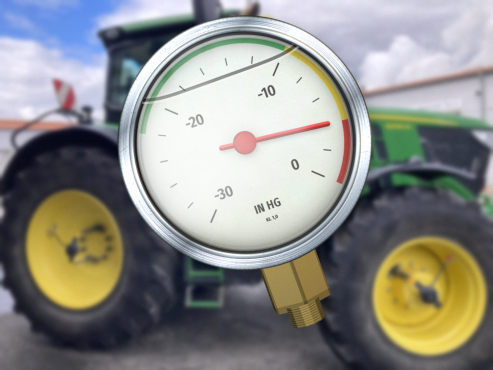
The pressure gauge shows -4 inHg
